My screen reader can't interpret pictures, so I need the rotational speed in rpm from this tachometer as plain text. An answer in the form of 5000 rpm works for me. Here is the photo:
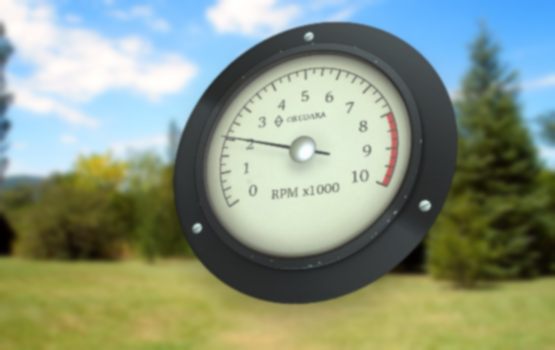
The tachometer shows 2000 rpm
